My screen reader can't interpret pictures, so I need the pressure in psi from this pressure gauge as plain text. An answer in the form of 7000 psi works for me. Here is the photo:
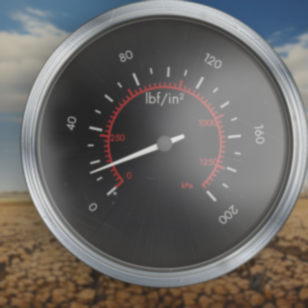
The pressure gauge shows 15 psi
